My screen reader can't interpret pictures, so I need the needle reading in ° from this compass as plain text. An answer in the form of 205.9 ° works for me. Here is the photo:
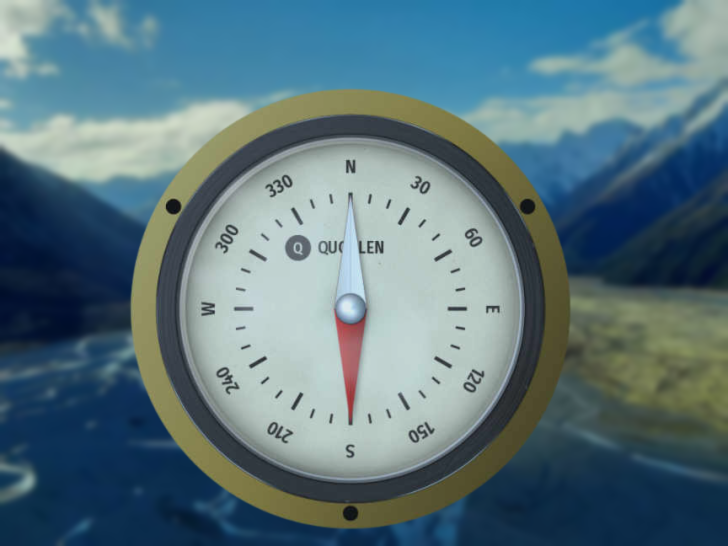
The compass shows 180 °
